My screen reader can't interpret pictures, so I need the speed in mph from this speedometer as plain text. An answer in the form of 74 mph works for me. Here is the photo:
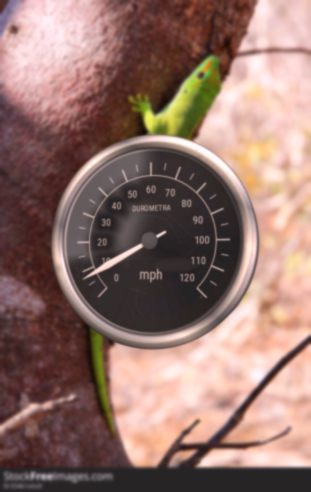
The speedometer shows 7.5 mph
